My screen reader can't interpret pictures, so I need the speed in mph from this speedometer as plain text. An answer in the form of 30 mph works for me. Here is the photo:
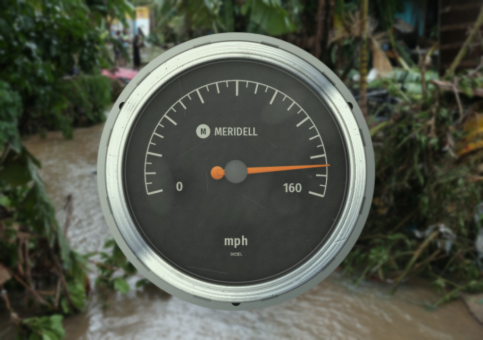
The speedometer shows 145 mph
